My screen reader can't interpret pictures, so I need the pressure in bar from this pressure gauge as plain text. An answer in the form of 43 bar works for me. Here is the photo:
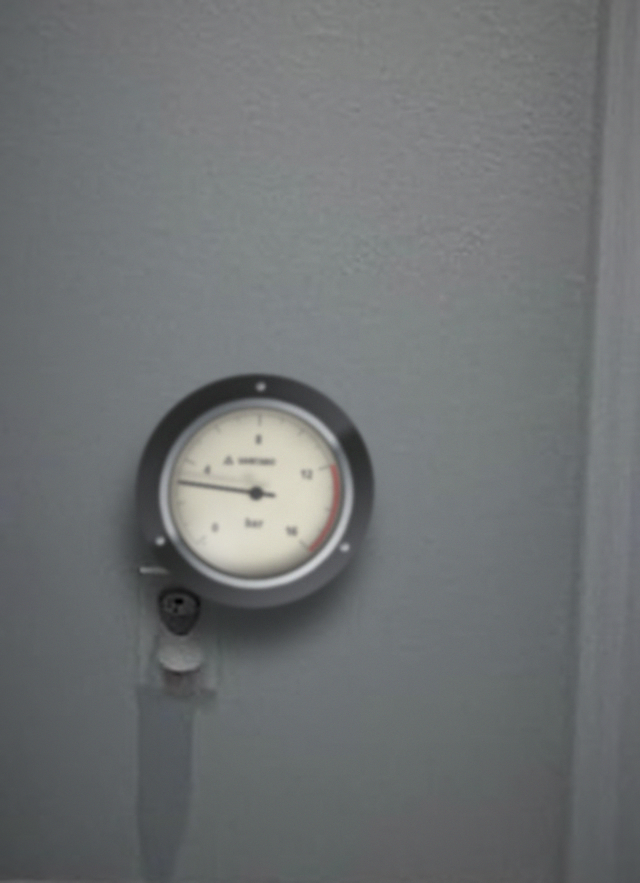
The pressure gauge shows 3 bar
